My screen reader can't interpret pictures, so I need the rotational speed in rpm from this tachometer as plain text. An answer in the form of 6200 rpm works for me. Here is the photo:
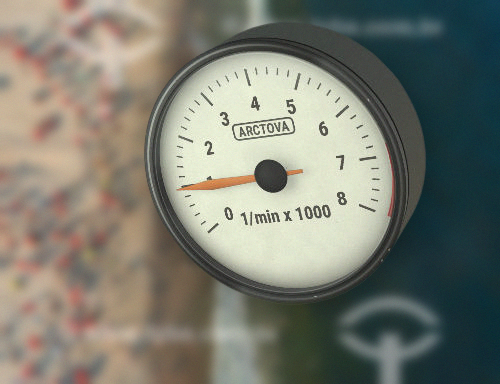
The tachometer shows 1000 rpm
